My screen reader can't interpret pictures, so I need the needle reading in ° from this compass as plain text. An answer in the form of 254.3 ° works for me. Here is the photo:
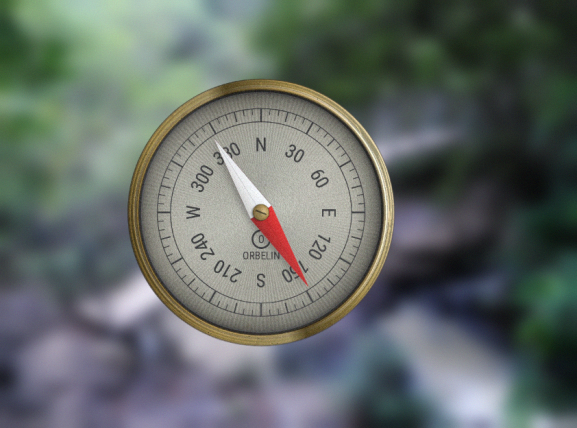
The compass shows 147.5 °
